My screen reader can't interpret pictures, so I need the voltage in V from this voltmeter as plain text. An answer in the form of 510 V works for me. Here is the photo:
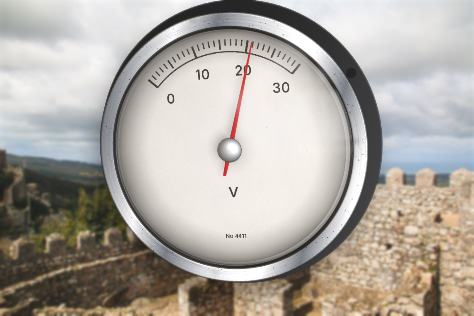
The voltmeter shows 21 V
